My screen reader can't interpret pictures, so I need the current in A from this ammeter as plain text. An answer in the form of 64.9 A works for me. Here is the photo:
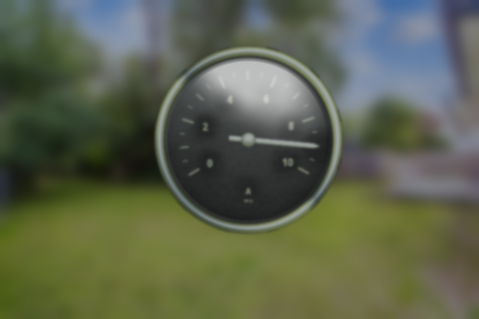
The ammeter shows 9 A
